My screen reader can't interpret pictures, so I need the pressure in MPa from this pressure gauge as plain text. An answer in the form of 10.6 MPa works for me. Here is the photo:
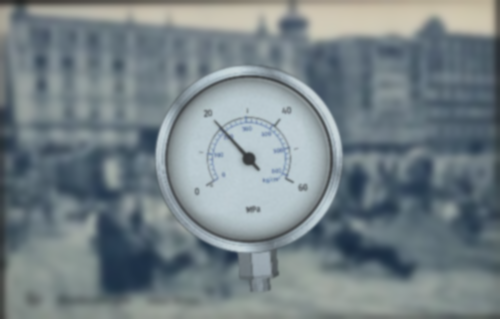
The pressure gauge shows 20 MPa
